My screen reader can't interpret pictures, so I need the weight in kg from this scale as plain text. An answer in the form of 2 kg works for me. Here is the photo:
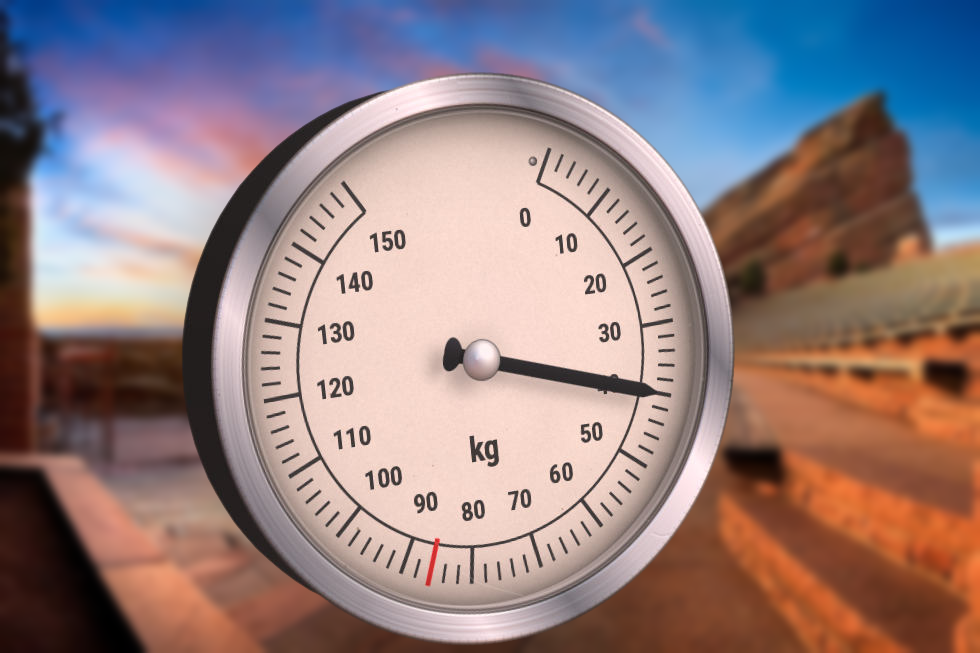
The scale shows 40 kg
